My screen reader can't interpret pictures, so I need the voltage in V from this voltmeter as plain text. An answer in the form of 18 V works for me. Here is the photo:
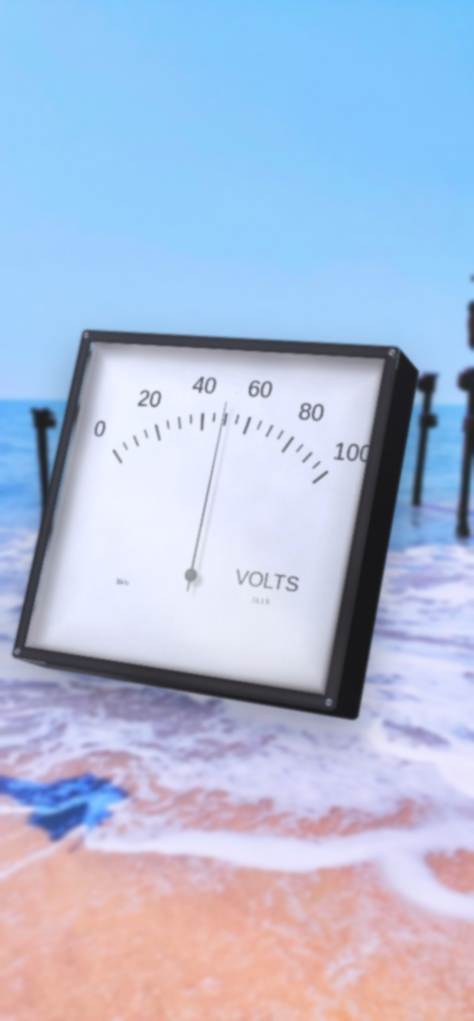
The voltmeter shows 50 V
